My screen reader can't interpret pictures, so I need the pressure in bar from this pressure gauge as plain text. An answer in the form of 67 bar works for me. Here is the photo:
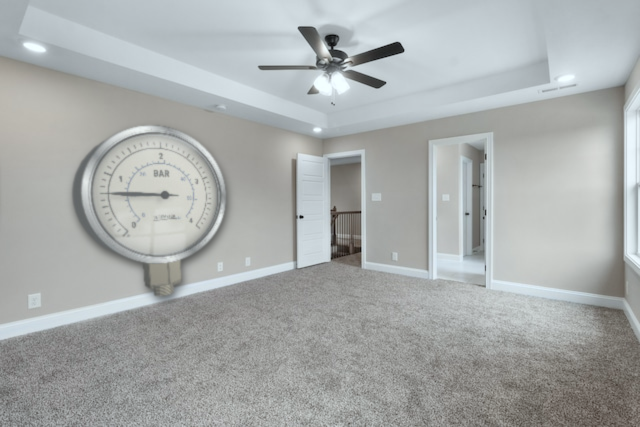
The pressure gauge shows 0.7 bar
